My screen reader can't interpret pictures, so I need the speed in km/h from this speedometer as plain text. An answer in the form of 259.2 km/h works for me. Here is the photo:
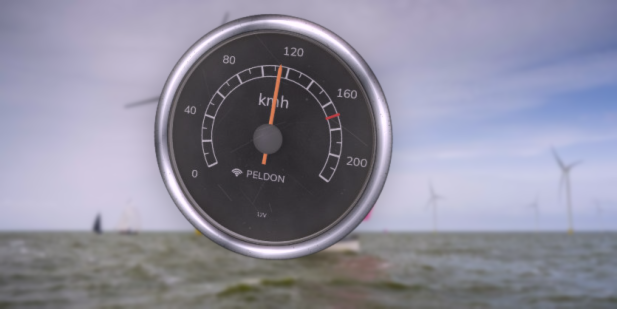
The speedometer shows 115 km/h
